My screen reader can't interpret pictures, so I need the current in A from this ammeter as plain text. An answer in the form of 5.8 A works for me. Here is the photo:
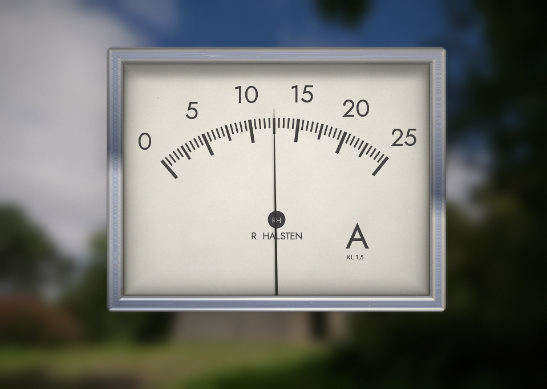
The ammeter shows 12.5 A
